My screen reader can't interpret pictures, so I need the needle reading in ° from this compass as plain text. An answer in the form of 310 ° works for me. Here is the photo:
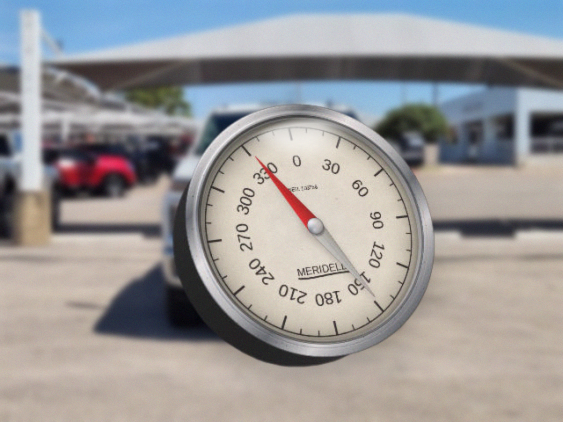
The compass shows 330 °
